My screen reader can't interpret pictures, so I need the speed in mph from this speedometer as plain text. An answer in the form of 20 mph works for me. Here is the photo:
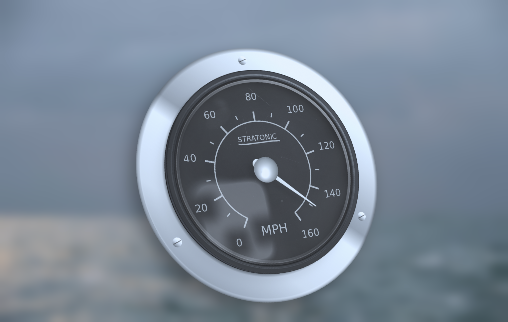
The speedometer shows 150 mph
